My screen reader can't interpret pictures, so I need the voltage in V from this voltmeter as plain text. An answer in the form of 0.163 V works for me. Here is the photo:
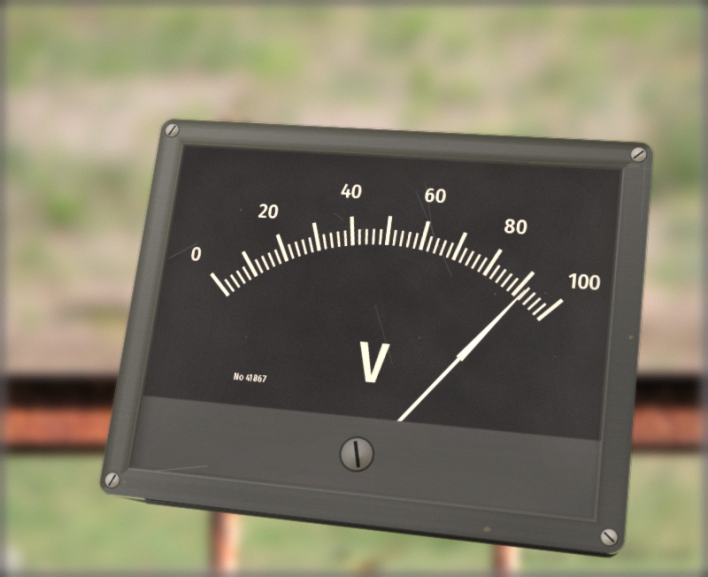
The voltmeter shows 92 V
